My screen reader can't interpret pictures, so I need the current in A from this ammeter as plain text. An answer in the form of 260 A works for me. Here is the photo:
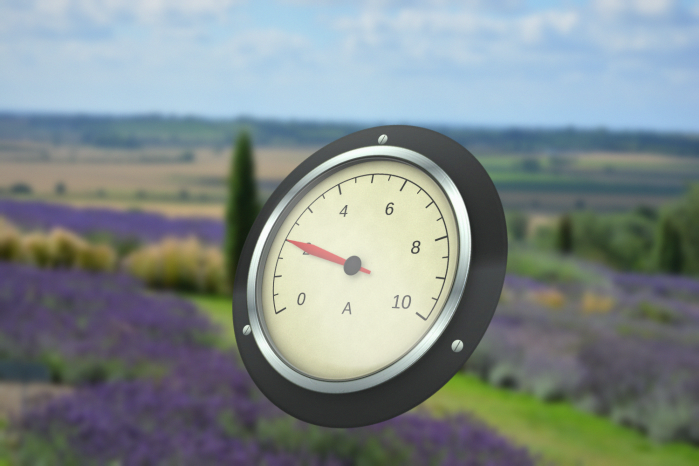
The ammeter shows 2 A
